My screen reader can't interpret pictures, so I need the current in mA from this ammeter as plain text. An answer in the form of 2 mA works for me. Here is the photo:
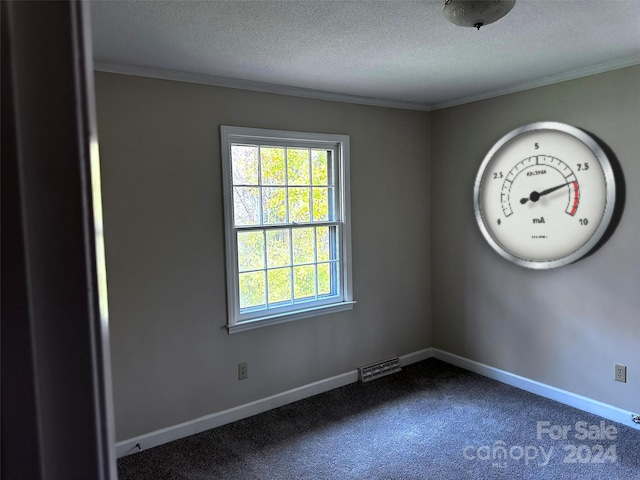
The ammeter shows 8 mA
